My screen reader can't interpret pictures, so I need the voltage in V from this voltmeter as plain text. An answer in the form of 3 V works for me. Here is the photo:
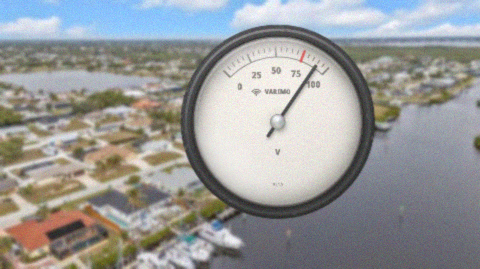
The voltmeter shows 90 V
